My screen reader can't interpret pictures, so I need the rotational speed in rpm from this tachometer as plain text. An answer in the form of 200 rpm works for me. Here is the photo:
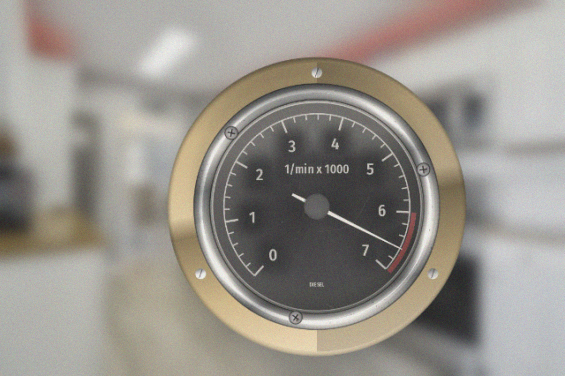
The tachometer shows 6600 rpm
